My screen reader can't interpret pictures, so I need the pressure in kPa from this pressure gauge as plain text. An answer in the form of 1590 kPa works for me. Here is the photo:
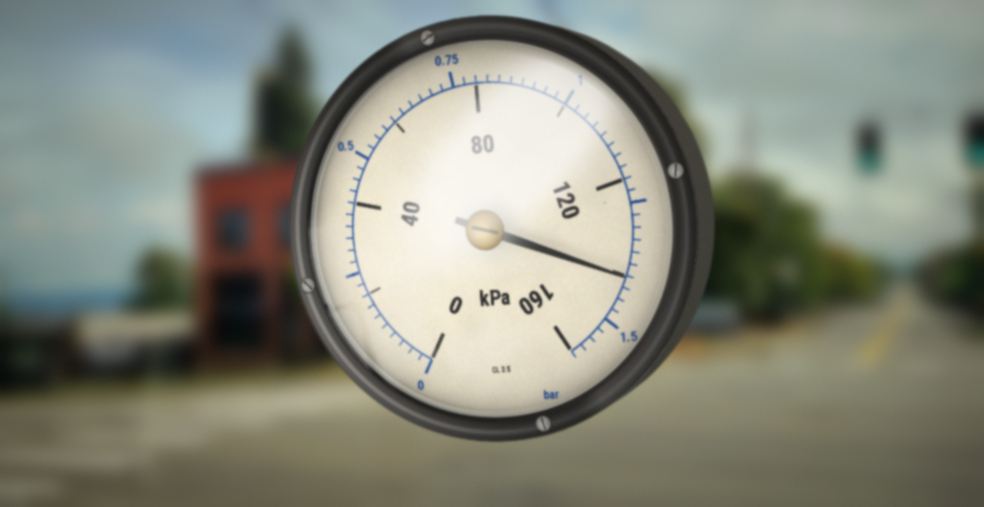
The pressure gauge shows 140 kPa
